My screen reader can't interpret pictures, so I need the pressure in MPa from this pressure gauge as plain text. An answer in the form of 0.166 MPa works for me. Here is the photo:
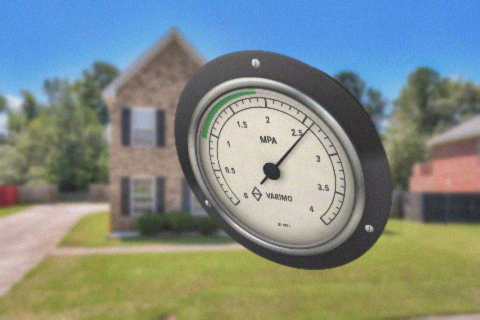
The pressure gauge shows 2.6 MPa
